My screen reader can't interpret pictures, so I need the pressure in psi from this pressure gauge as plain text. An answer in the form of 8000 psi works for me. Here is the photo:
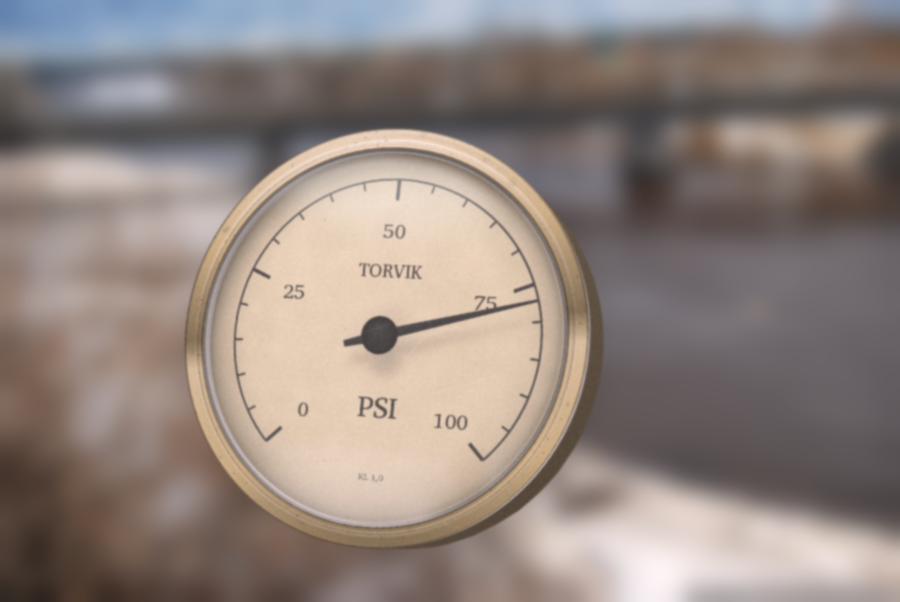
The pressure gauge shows 77.5 psi
